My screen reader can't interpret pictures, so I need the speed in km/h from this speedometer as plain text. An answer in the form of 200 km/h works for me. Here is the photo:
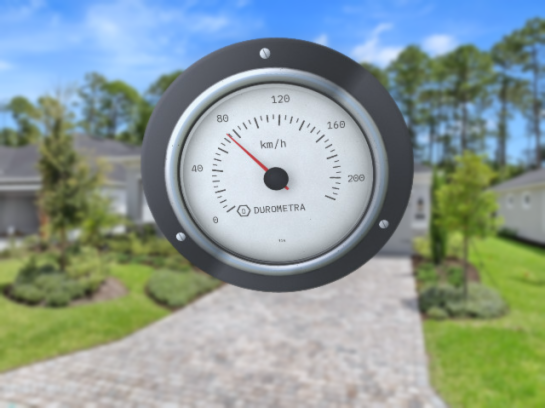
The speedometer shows 75 km/h
